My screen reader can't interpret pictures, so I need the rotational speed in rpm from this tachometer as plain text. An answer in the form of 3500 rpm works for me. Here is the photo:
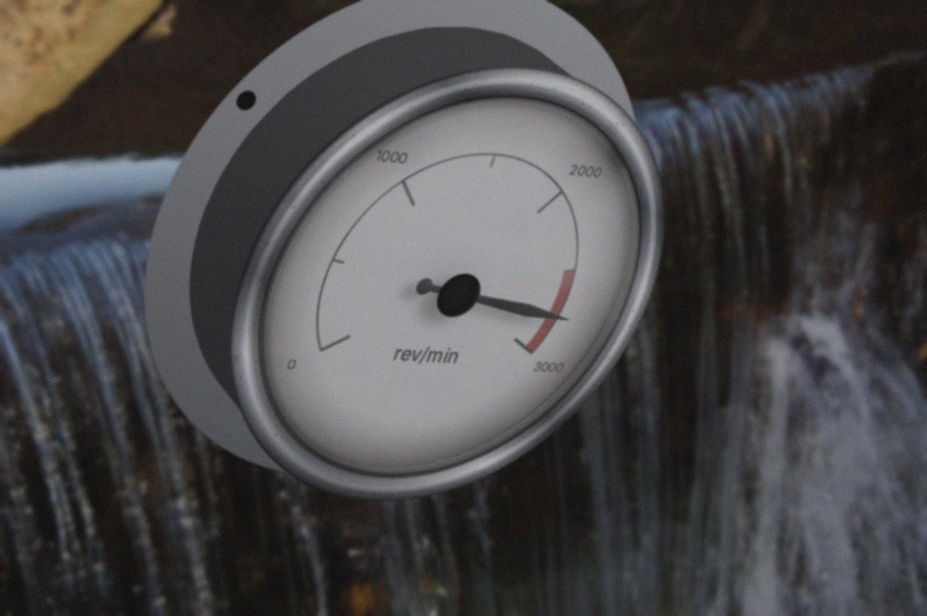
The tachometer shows 2750 rpm
